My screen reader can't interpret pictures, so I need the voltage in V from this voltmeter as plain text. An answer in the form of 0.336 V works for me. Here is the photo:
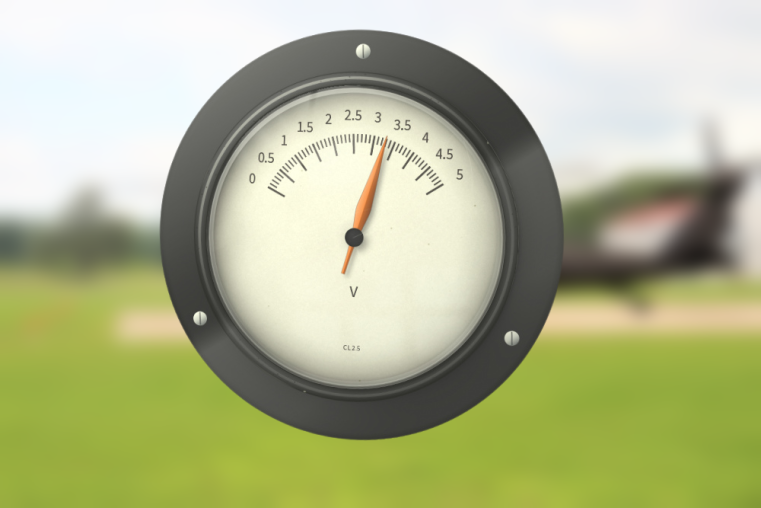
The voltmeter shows 3.3 V
